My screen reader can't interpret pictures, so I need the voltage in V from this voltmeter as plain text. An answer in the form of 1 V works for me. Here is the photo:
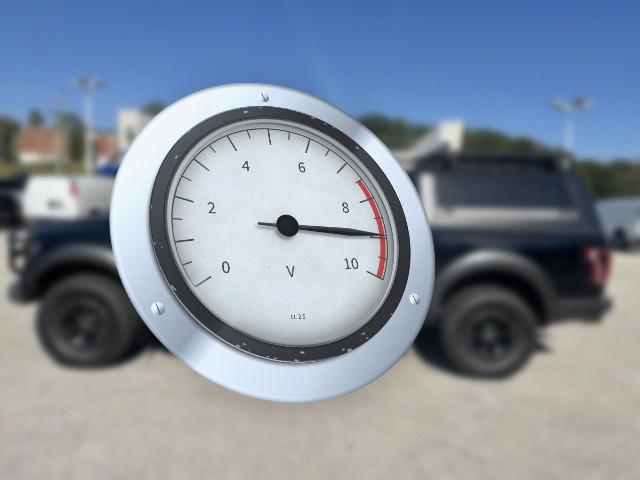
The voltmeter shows 9 V
